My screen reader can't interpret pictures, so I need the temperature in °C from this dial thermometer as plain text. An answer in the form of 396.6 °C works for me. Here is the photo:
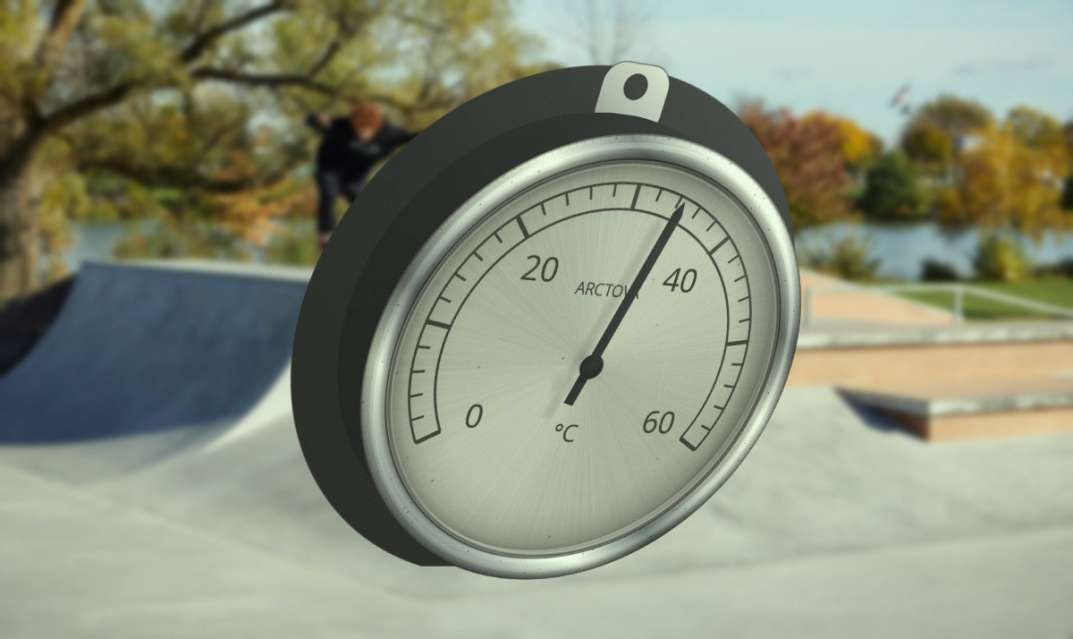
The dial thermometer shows 34 °C
